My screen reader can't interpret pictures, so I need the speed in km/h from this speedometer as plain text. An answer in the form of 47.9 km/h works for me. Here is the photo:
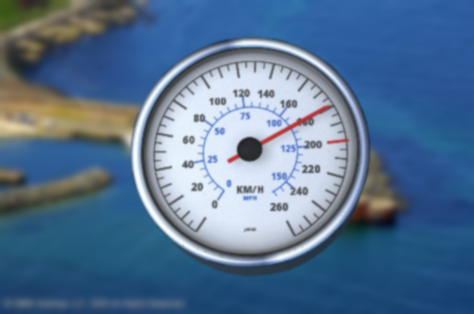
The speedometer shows 180 km/h
